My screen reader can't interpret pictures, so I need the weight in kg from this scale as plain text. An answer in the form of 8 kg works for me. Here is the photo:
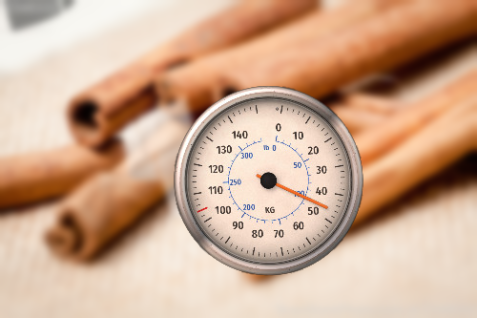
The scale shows 46 kg
